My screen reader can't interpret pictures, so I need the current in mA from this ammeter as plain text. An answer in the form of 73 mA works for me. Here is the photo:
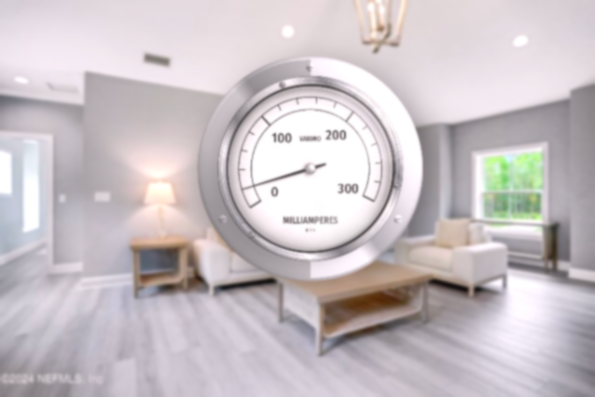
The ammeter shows 20 mA
